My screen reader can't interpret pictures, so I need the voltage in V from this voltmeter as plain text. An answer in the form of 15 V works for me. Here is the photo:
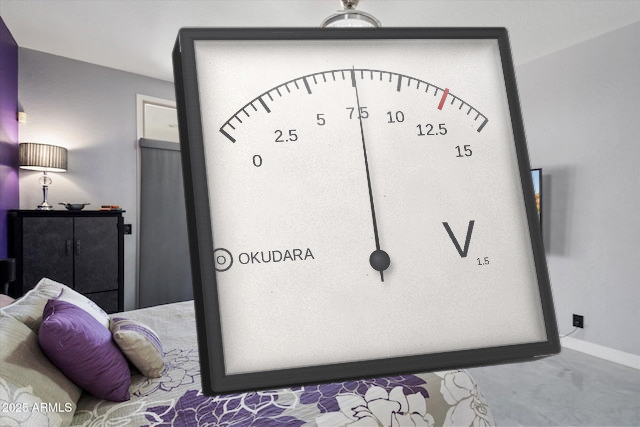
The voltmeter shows 7.5 V
